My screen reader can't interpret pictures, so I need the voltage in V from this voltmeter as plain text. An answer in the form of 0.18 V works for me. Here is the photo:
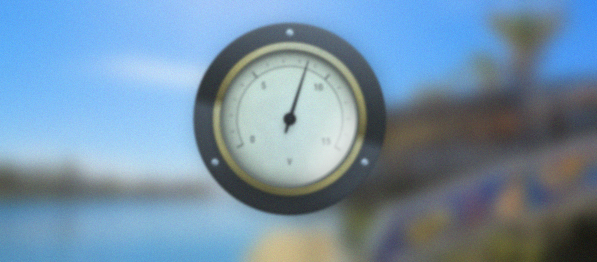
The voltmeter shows 8.5 V
